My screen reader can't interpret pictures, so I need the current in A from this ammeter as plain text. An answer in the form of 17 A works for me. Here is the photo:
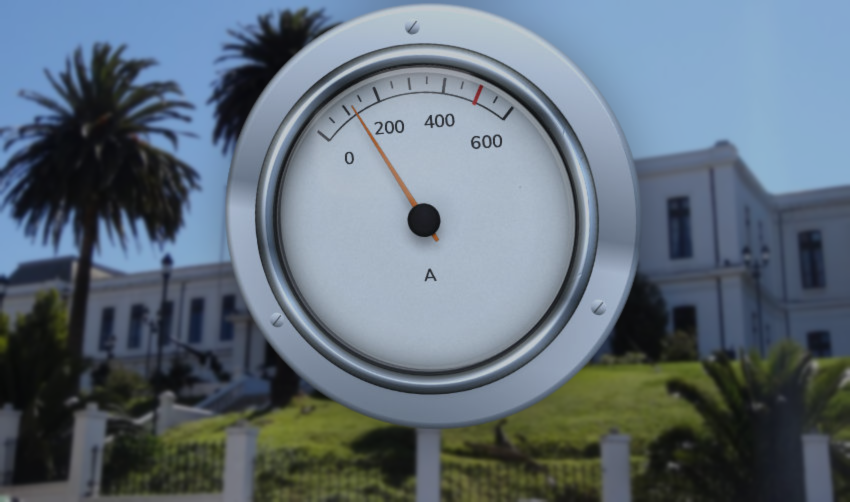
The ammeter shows 125 A
